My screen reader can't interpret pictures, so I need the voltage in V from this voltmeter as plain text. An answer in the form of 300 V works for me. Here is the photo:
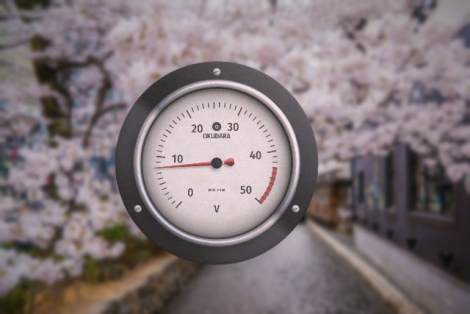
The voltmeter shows 8 V
